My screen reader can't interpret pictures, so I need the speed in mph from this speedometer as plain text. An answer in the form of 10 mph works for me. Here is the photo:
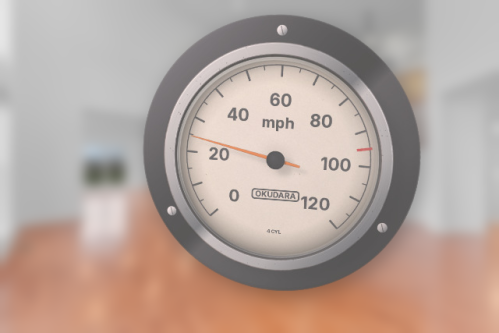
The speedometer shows 25 mph
